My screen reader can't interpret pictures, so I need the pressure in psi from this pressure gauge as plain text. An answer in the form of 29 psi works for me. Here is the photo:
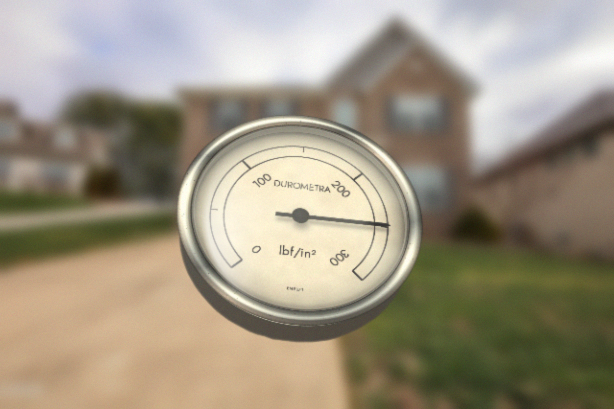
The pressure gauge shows 250 psi
